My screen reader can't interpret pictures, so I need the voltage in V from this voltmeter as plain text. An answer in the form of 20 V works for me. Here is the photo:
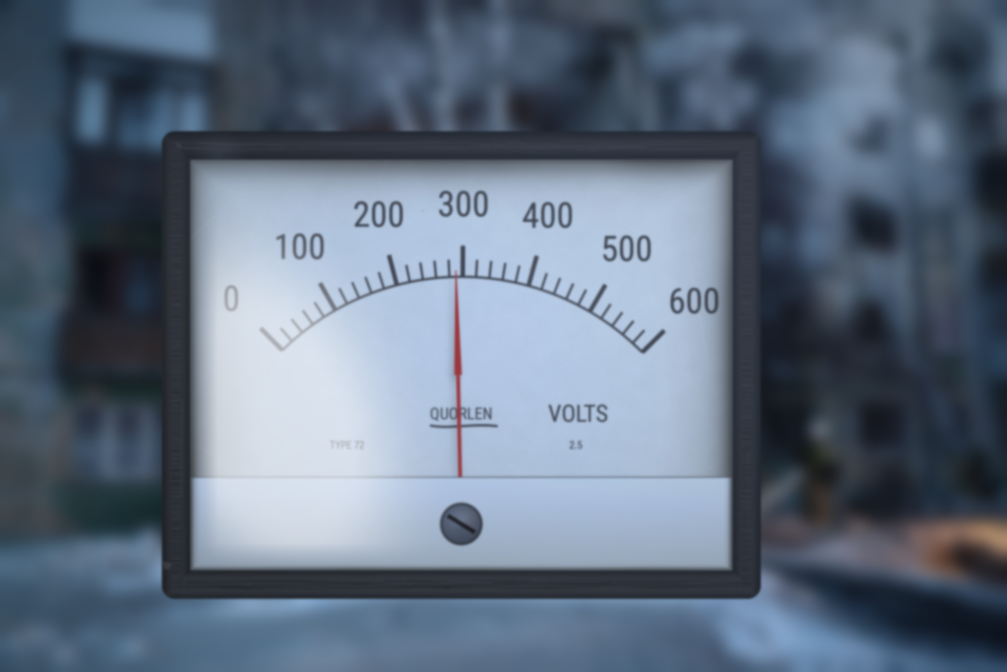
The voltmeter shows 290 V
